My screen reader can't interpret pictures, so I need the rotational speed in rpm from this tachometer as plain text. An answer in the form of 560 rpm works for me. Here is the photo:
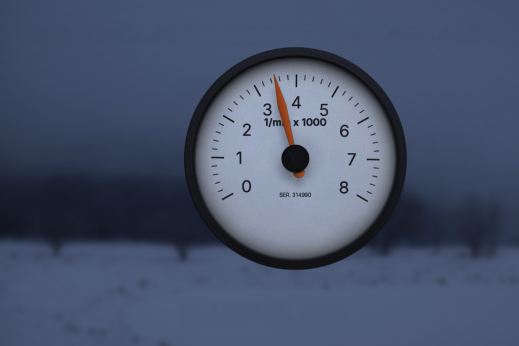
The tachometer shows 3500 rpm
